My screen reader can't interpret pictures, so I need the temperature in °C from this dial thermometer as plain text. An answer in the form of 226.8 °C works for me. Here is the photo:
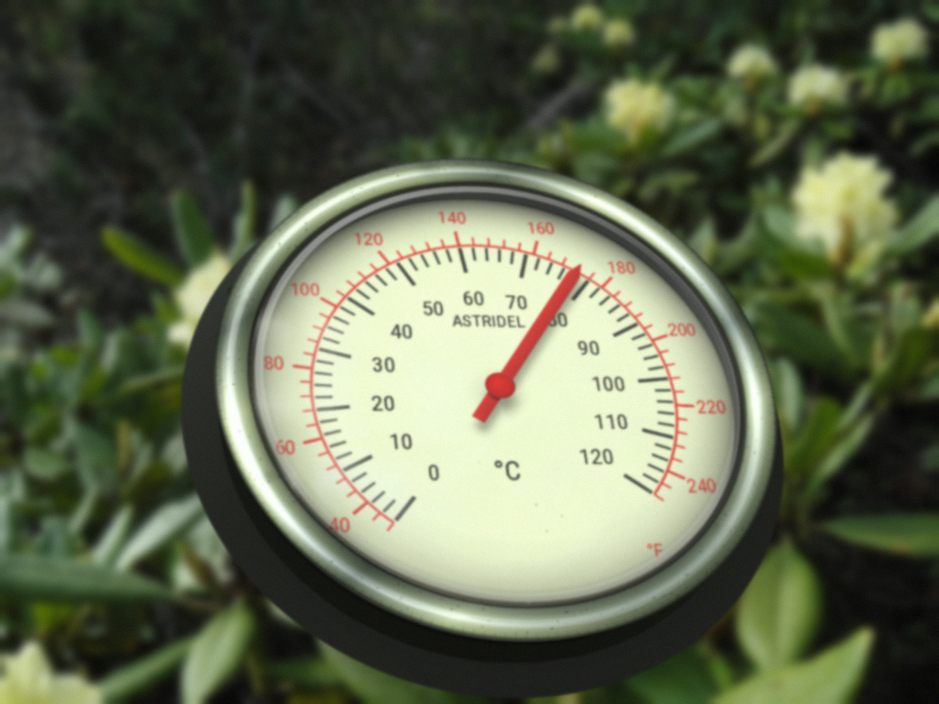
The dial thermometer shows 78 °C
